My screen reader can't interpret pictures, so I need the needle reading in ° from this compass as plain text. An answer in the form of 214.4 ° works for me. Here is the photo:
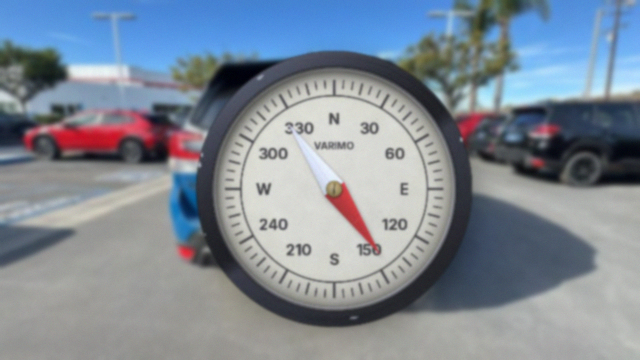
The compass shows 145 °
